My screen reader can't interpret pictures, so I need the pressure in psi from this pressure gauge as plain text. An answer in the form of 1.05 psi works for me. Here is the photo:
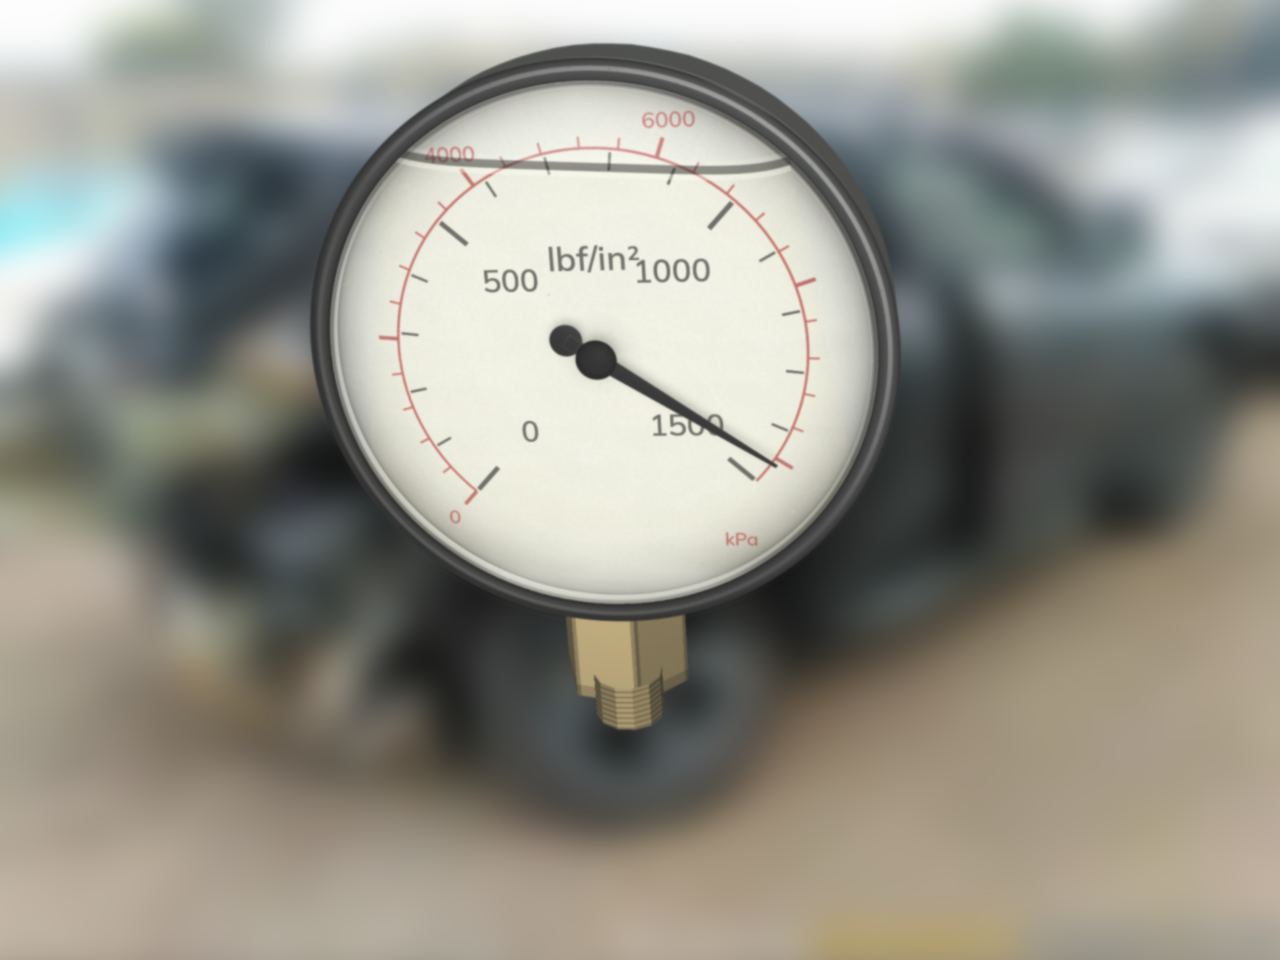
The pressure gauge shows 1450 psi
